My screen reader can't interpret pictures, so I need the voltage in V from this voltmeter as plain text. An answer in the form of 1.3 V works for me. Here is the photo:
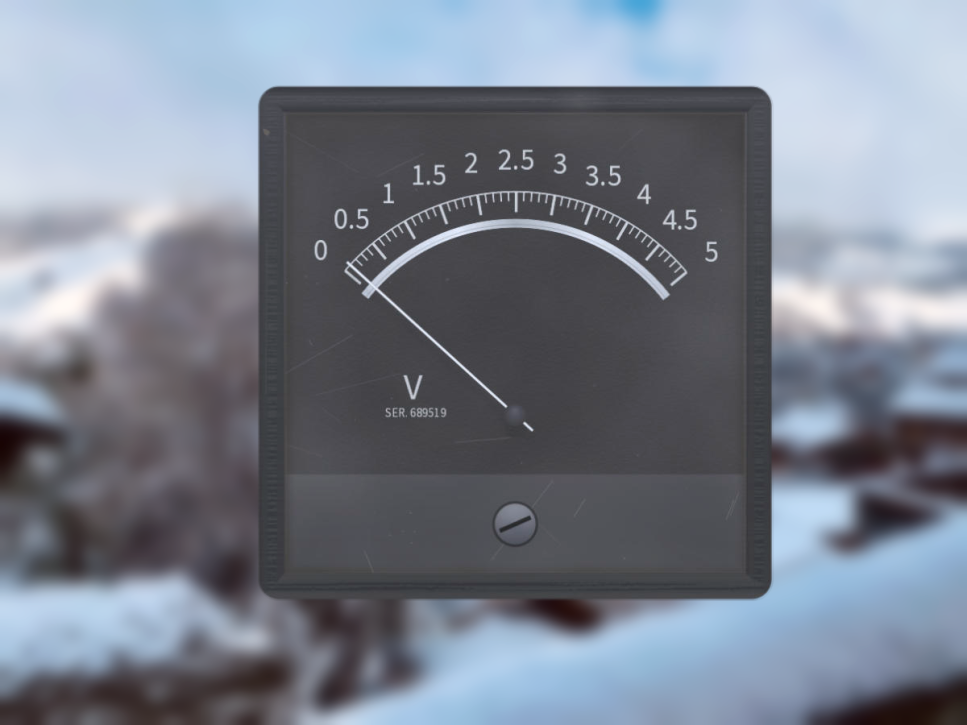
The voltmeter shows 0.1 V
